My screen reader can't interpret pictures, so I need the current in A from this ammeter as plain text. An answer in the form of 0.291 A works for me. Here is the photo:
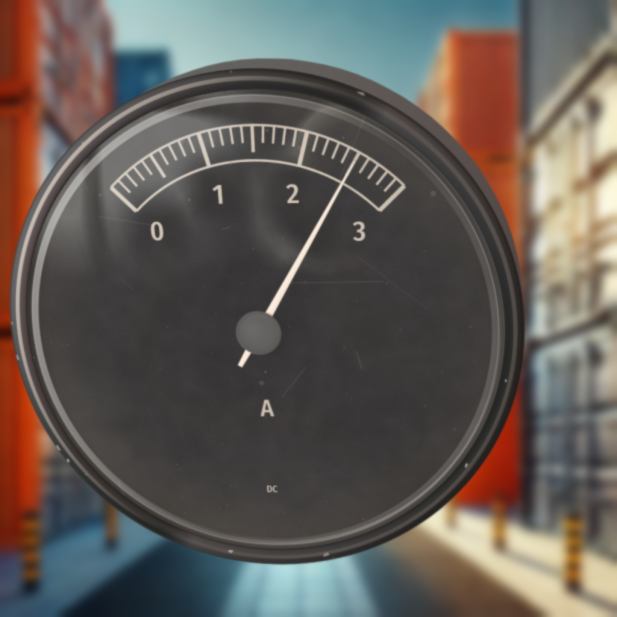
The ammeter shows 2.5 A
